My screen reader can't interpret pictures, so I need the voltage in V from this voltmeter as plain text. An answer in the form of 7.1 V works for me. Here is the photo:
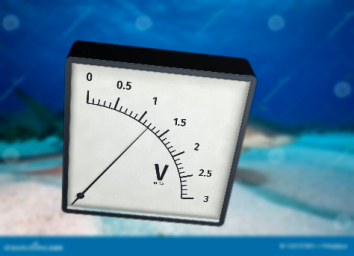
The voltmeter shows 1.2 V
